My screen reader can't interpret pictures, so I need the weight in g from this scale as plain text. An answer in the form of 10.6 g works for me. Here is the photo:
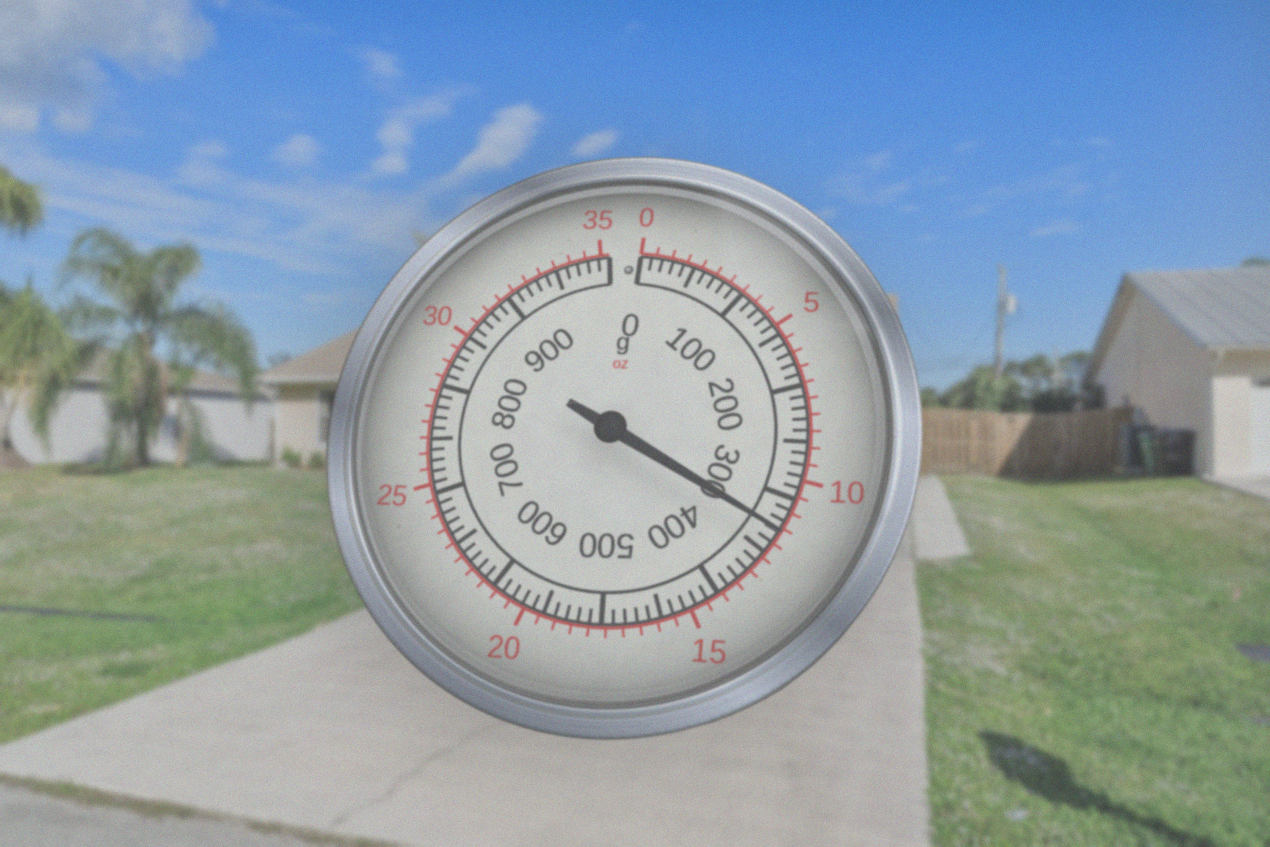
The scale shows 330 g
